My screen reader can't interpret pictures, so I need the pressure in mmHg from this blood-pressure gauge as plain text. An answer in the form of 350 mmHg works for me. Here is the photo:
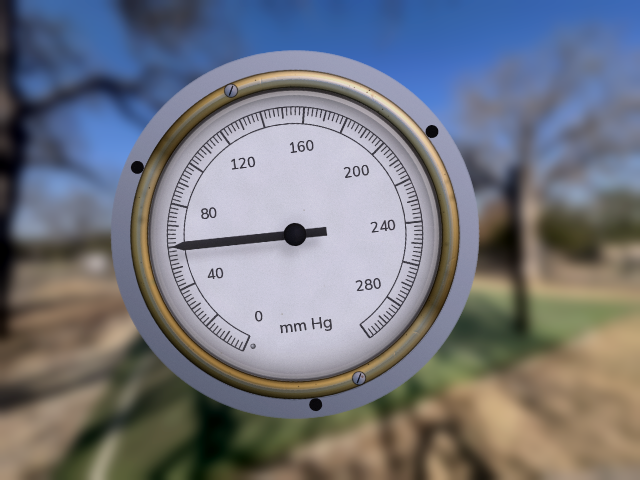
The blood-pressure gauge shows 60 mmHg
